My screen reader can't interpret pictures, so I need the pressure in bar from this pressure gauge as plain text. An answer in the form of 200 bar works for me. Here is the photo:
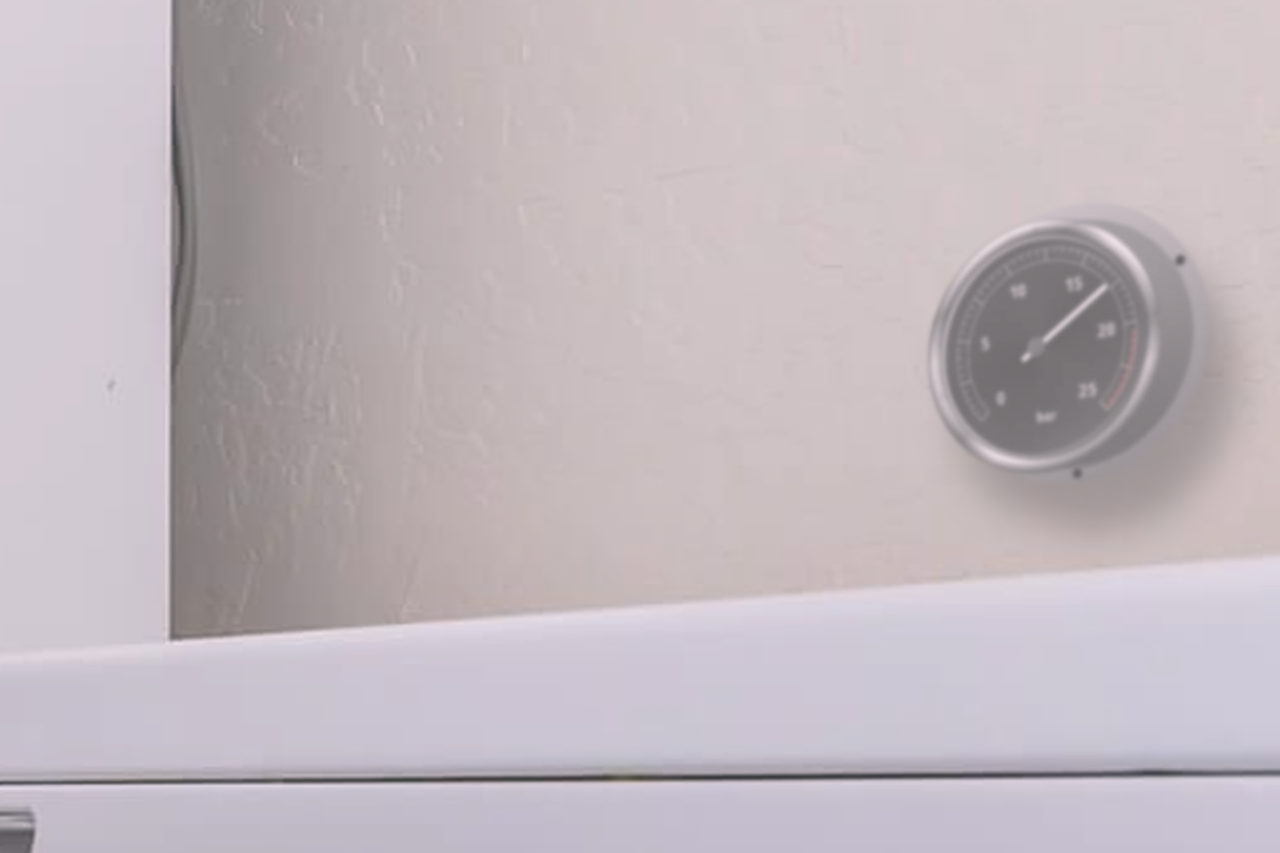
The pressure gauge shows 17.5 bar
